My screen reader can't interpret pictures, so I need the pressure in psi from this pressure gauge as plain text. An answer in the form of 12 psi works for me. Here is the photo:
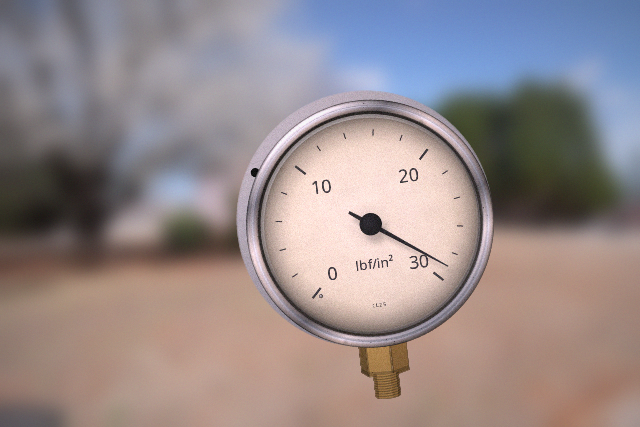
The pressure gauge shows 29 psi
